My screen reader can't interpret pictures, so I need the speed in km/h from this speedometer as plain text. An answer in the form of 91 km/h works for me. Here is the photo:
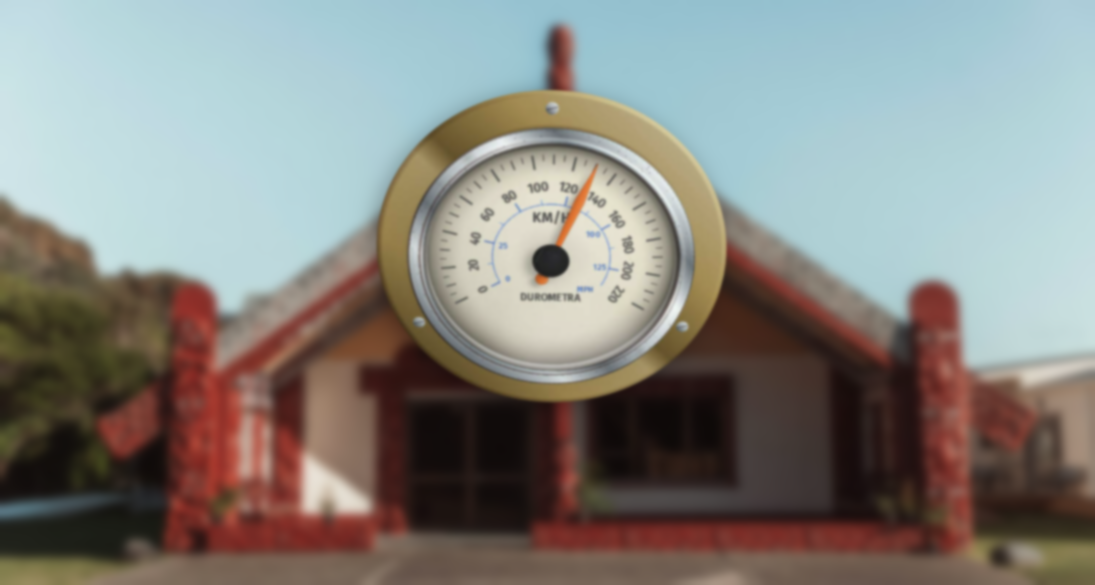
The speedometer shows 130 km/h
